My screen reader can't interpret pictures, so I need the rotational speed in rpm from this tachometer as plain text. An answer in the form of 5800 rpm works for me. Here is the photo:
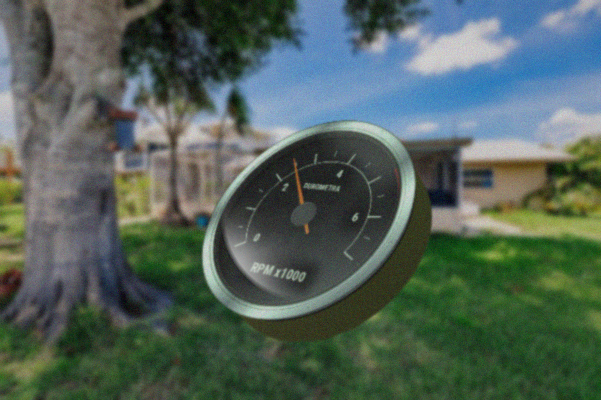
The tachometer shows 2500 rpm
